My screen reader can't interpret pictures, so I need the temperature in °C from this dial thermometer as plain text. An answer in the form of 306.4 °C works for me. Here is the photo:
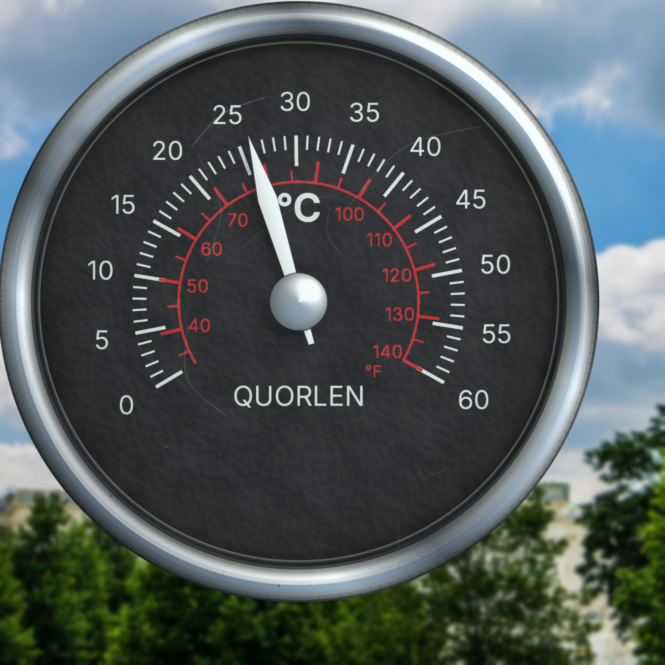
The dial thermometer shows 26 °C
